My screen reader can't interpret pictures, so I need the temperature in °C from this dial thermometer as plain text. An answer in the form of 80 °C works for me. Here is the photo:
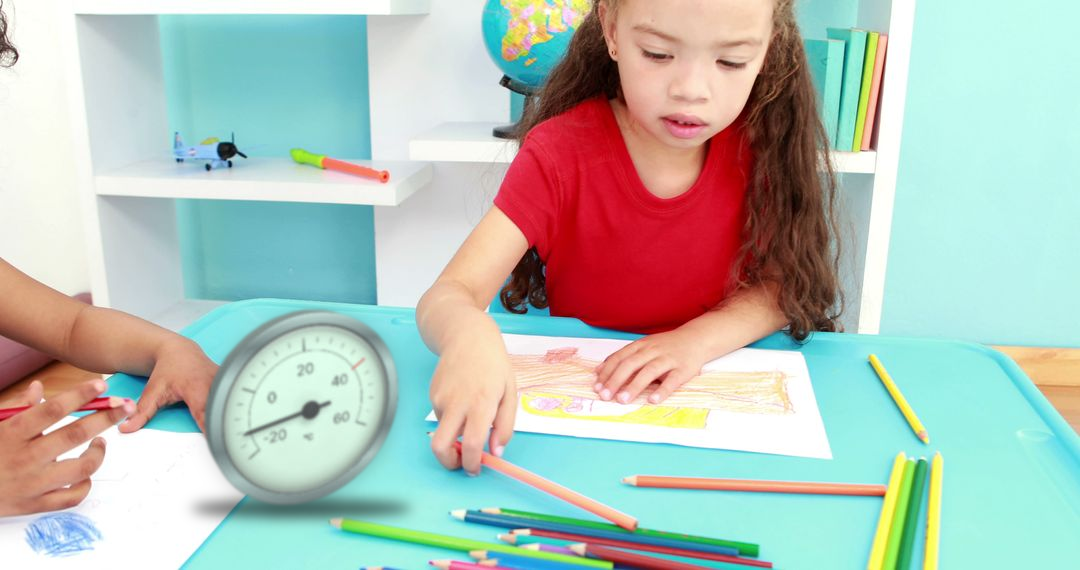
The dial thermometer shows -12 °C
